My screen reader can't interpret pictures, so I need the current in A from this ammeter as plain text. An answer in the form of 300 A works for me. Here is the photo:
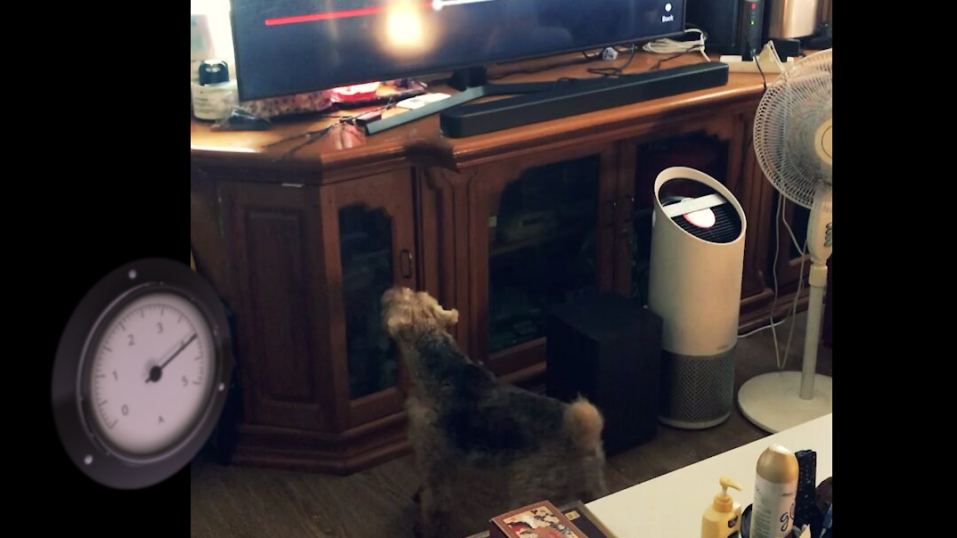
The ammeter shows 4 A
